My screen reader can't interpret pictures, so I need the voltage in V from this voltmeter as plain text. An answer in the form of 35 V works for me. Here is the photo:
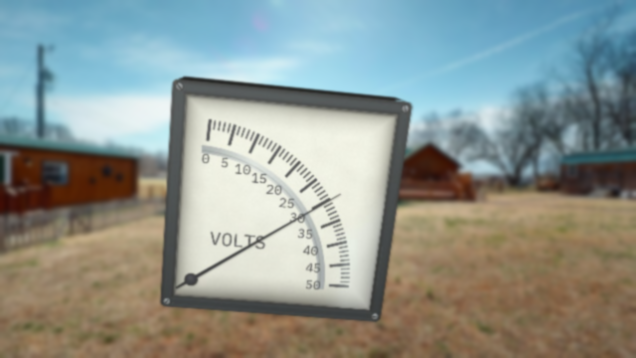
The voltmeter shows 30 V
